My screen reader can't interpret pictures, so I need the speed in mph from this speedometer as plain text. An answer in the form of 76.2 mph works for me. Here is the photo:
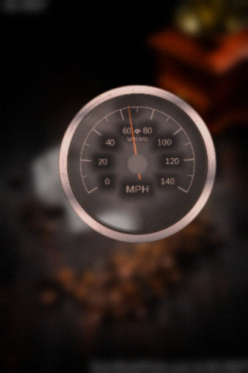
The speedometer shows 65 mph
